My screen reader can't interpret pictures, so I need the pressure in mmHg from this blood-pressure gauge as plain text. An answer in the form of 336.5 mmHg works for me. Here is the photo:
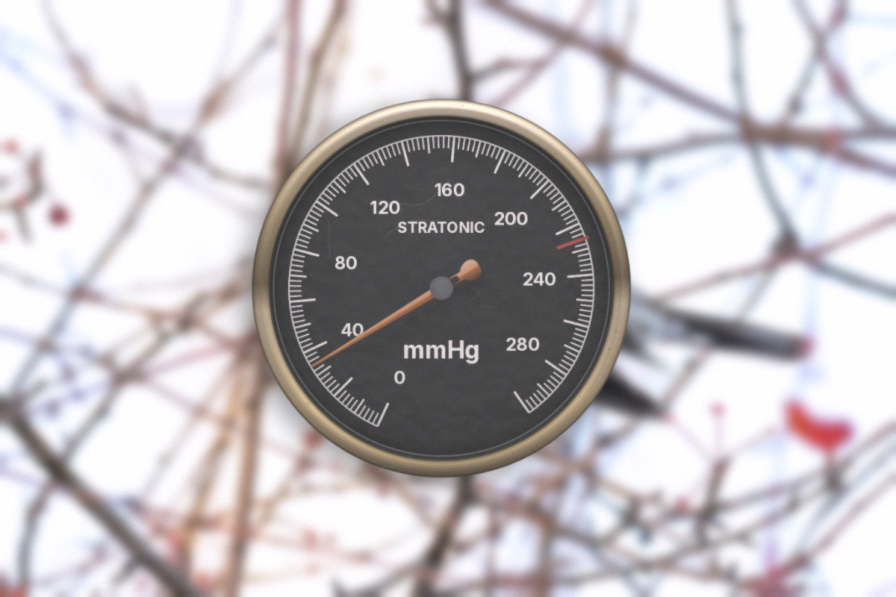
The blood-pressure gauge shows 34 mmHg
